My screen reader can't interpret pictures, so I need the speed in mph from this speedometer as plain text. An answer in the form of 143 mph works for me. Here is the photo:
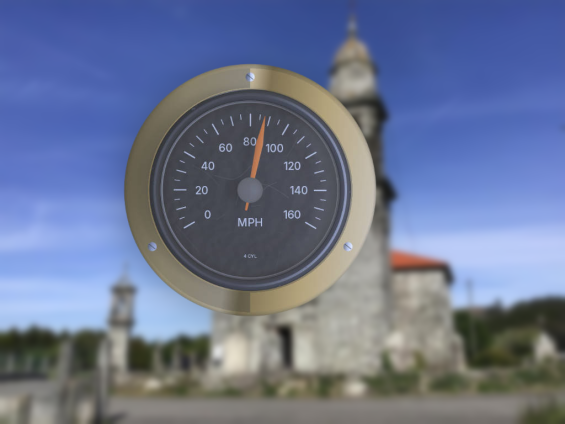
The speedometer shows 87.5 mph
